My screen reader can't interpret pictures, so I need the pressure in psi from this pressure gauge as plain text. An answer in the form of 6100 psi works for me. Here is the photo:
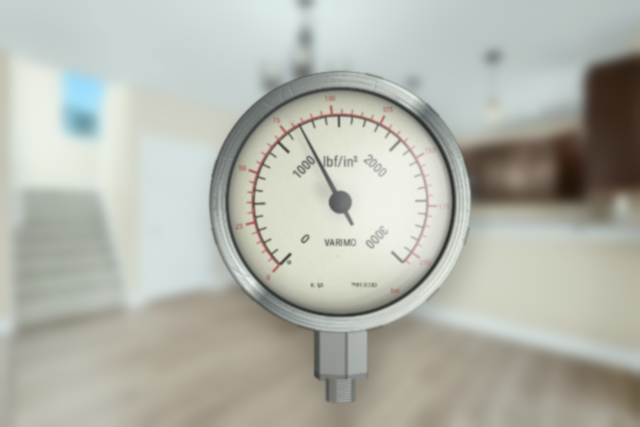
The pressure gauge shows 1200 psi
